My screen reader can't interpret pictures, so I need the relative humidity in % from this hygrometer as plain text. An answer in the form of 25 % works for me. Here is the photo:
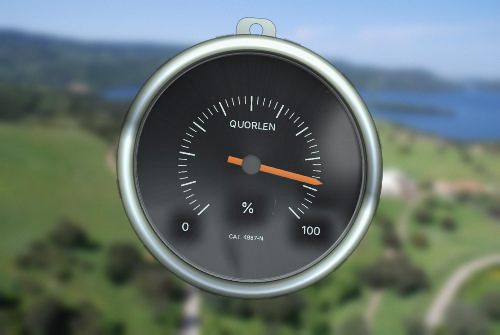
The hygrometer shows 88 %
